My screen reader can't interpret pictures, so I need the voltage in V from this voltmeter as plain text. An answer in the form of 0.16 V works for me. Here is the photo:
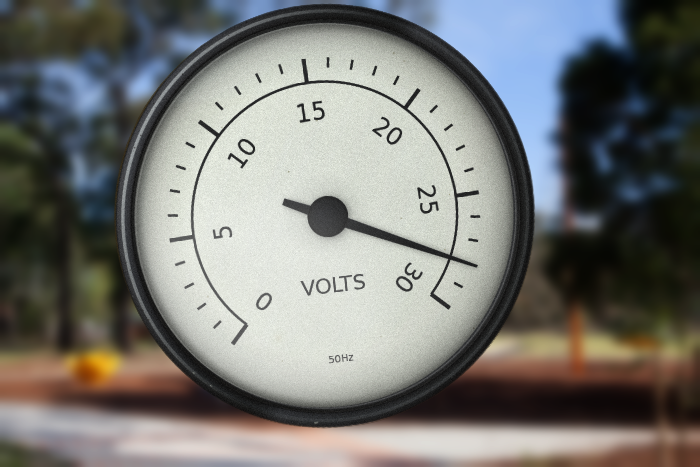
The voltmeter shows 28 V
